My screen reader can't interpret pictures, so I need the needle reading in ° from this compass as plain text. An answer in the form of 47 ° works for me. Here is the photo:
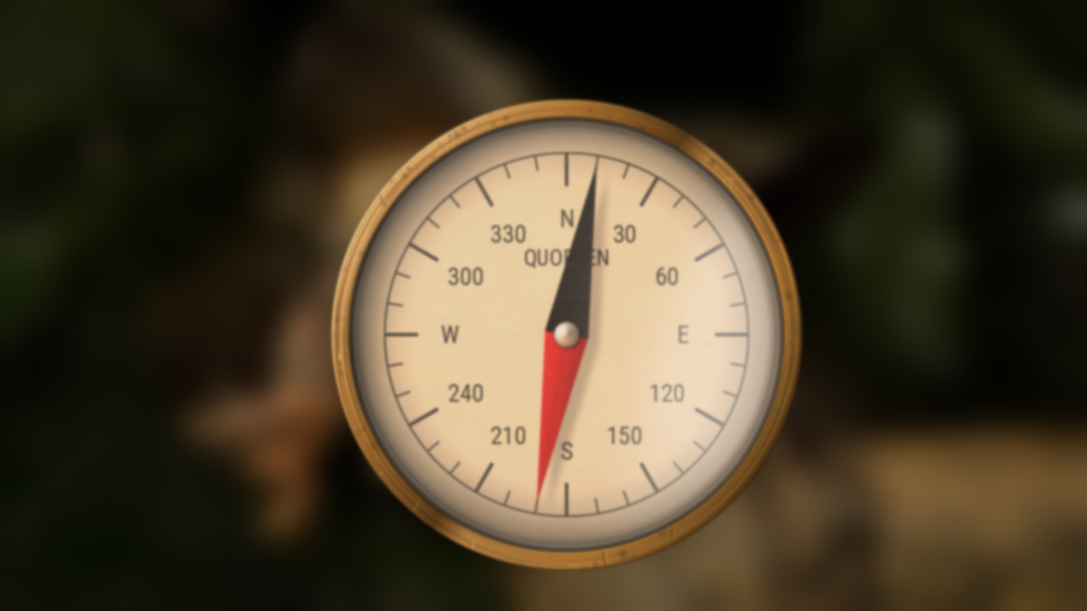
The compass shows 190 °
